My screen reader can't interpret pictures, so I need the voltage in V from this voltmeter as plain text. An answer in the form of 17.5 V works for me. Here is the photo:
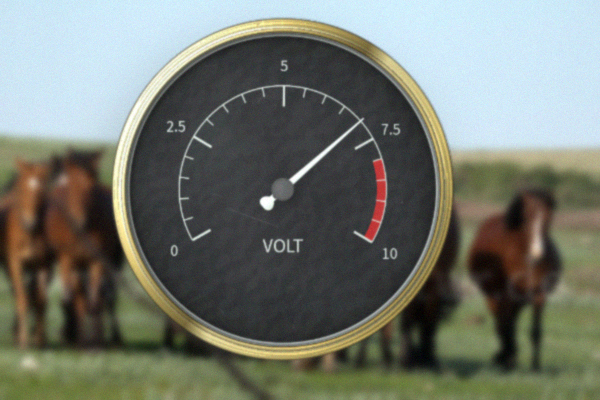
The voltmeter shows 7 V
